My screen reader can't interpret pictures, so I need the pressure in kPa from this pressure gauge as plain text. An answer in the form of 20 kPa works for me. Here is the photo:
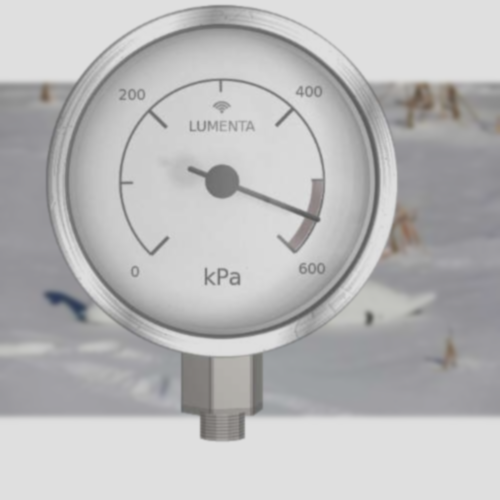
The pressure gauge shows 550 kPa
